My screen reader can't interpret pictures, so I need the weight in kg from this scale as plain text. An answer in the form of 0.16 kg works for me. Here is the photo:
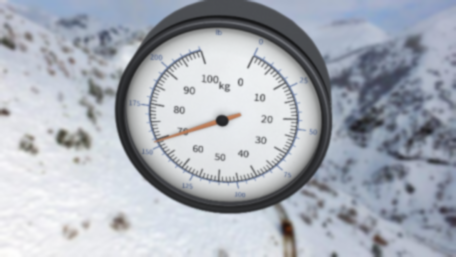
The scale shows 70 kg
